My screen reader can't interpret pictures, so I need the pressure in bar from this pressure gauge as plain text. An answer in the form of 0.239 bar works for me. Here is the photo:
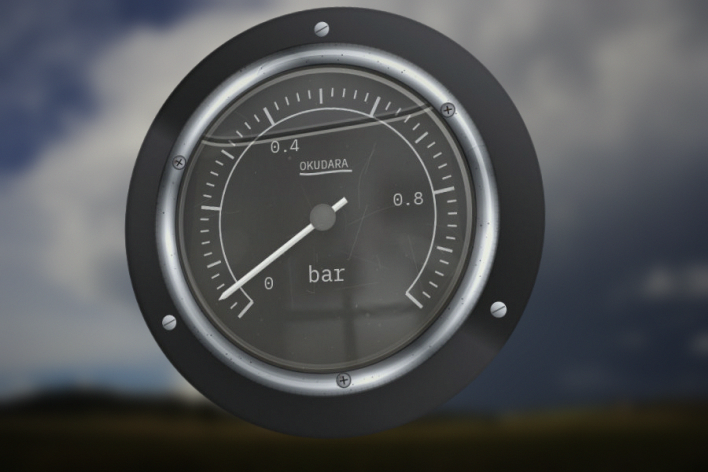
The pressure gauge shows 0.04 bar
